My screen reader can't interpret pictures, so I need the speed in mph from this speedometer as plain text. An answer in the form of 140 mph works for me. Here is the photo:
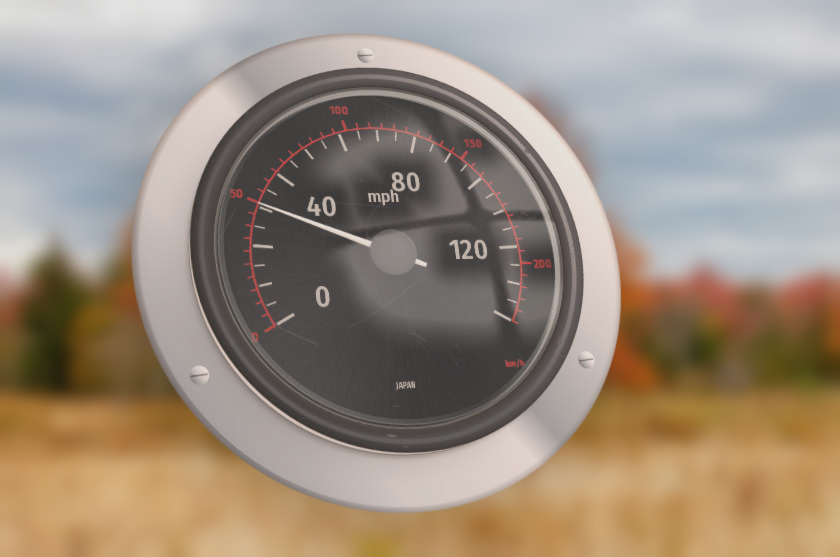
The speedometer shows 30 mph
